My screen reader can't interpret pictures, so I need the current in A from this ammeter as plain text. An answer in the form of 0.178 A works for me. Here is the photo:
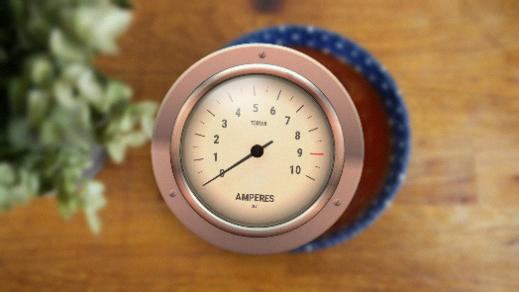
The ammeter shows 0 A
